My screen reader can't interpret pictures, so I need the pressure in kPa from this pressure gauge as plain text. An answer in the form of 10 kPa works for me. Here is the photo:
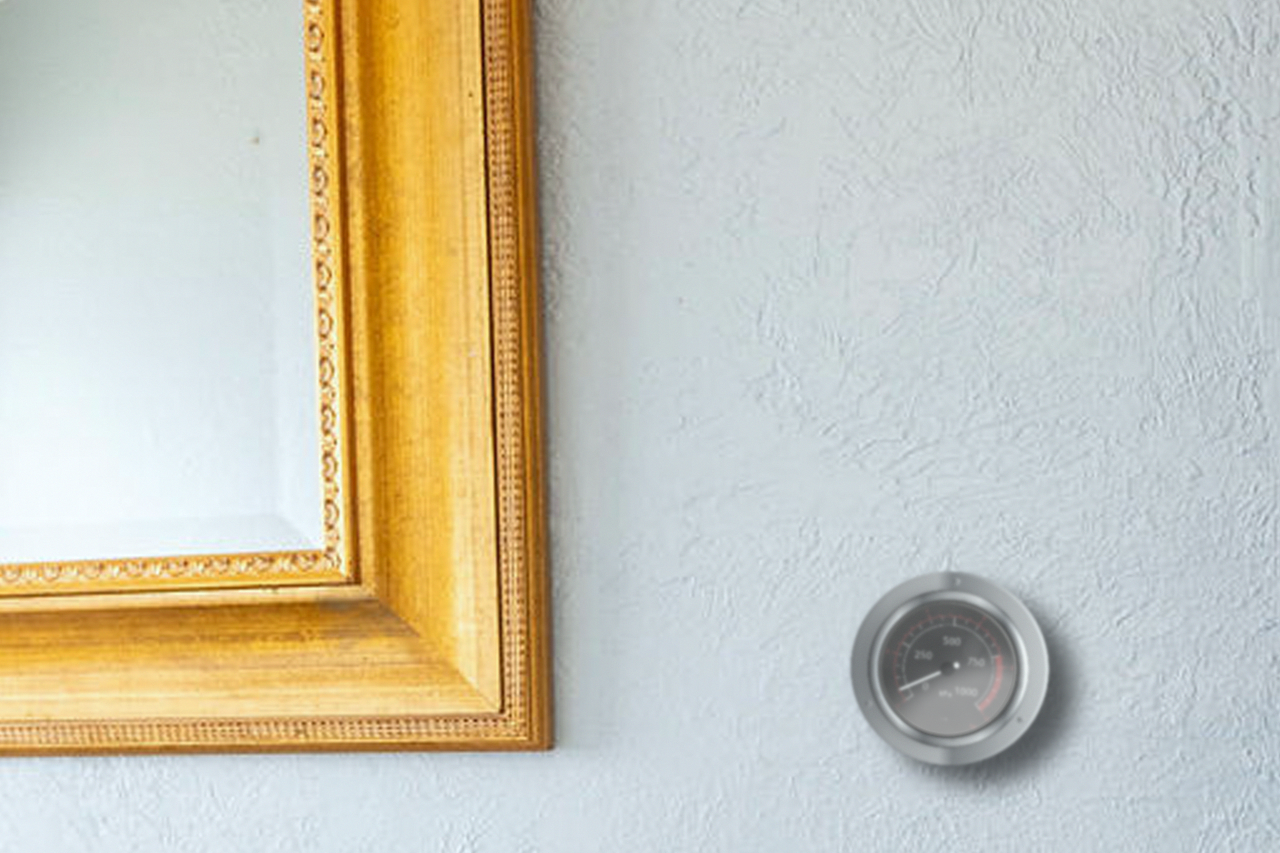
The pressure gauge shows 50 kPa
